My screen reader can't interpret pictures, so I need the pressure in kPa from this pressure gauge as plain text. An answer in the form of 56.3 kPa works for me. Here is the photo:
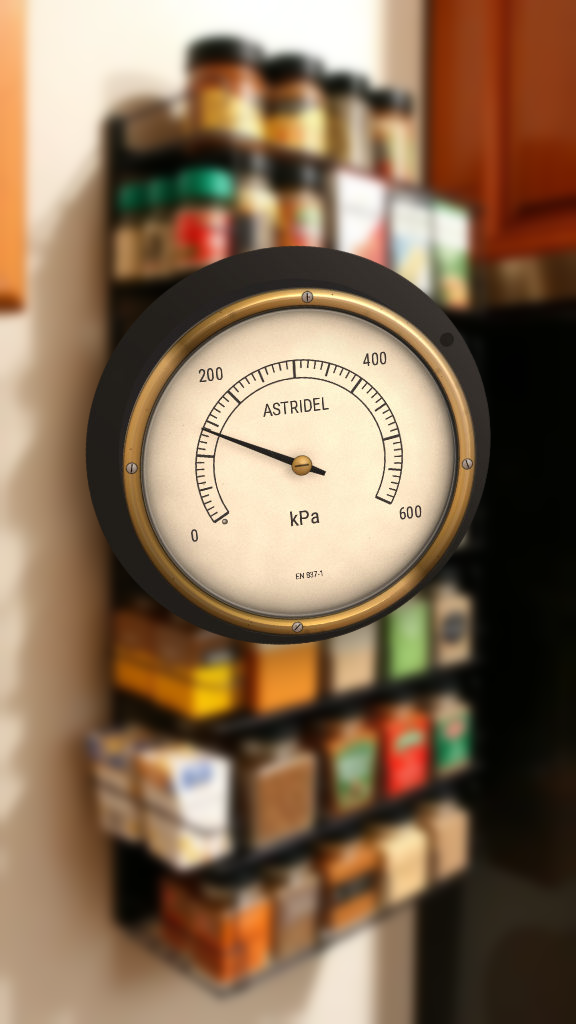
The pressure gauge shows 140 kPa
